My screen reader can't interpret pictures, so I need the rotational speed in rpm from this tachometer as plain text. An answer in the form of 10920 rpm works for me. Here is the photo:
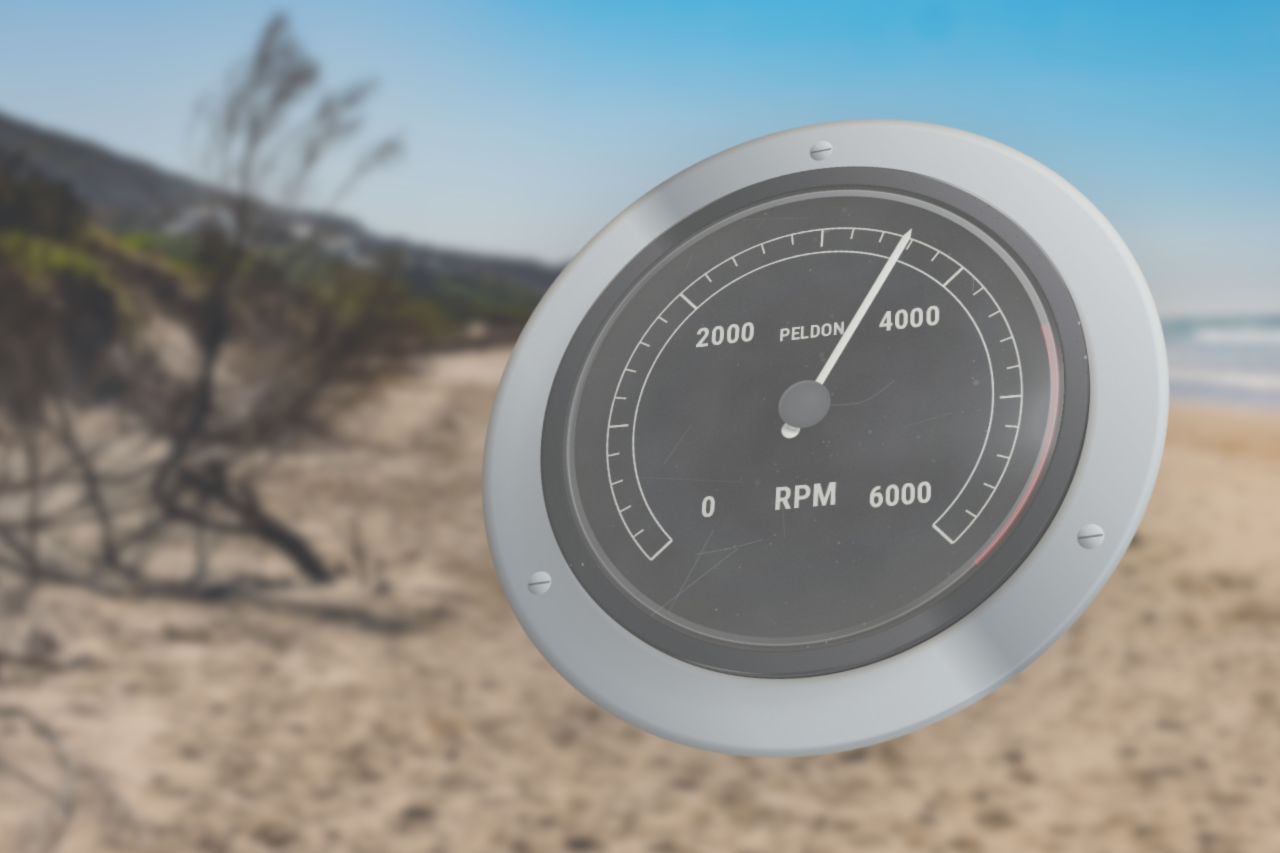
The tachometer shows 3600 rpm
